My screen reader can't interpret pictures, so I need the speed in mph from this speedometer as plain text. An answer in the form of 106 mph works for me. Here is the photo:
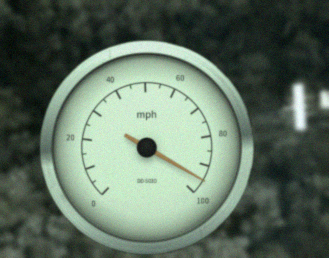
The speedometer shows 95 mph
